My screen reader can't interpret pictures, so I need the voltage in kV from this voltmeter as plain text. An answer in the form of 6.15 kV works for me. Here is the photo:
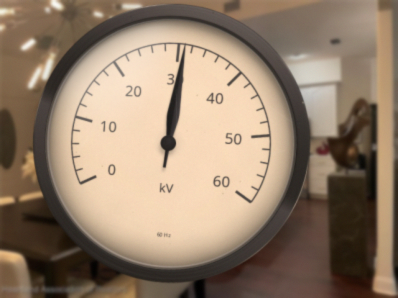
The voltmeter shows 31 kV
